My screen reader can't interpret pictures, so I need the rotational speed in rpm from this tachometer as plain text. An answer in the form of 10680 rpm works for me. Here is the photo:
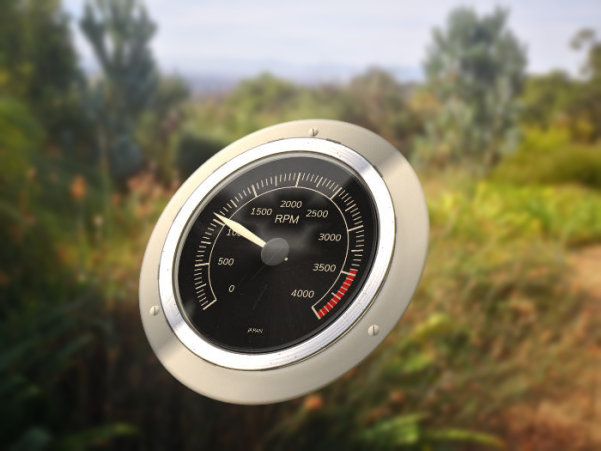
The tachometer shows 1050 rpm
